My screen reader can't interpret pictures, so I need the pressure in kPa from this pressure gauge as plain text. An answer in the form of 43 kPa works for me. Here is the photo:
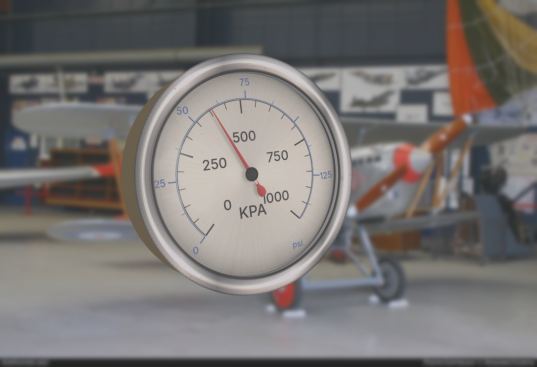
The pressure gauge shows 400 kPa
